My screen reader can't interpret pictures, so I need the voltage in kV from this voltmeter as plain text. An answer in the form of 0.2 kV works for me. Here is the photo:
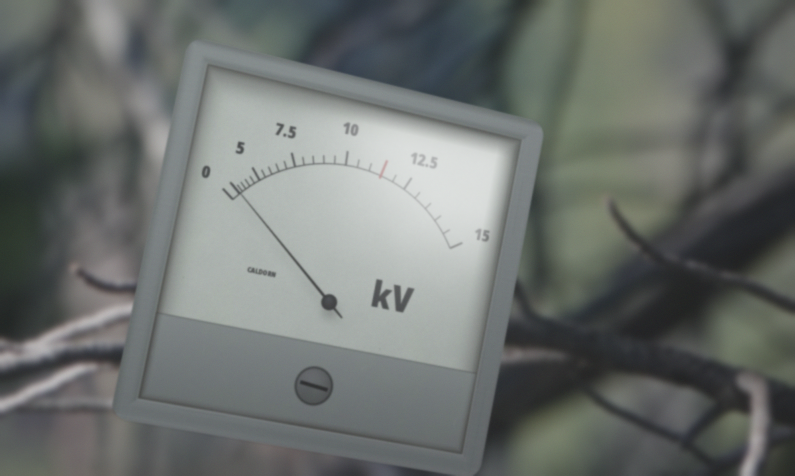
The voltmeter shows 2.5 kV
